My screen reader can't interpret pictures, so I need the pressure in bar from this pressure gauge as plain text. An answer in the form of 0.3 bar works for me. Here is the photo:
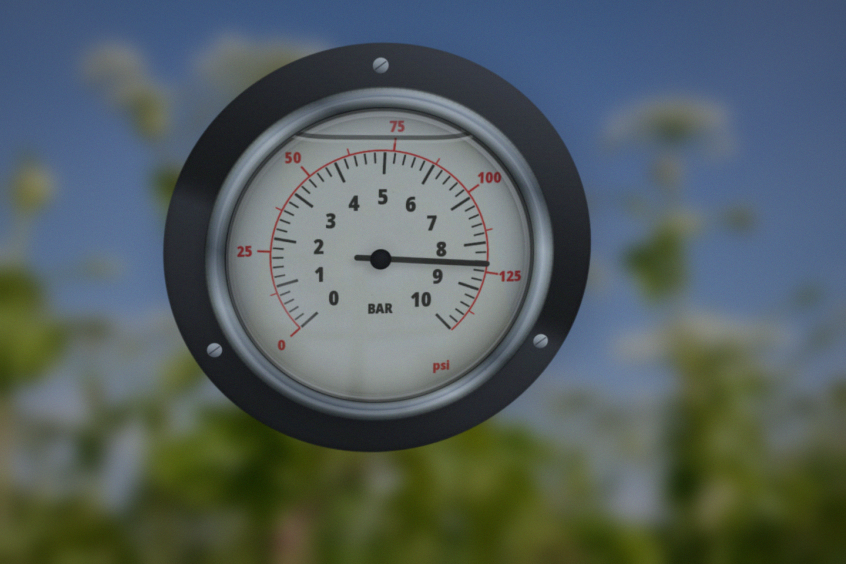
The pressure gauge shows 8.4 bar
